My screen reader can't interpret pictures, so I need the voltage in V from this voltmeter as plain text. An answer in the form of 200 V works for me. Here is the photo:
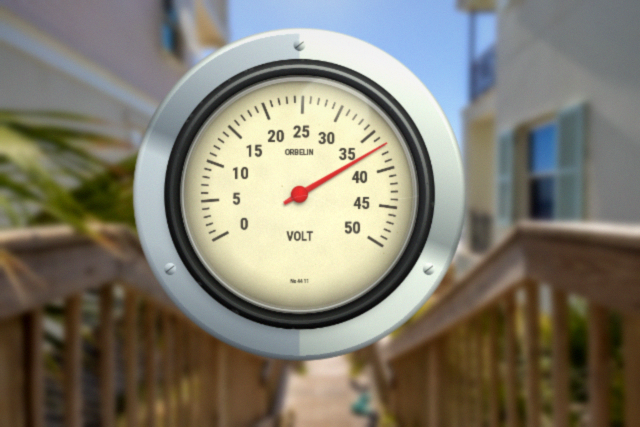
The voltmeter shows 37 V
